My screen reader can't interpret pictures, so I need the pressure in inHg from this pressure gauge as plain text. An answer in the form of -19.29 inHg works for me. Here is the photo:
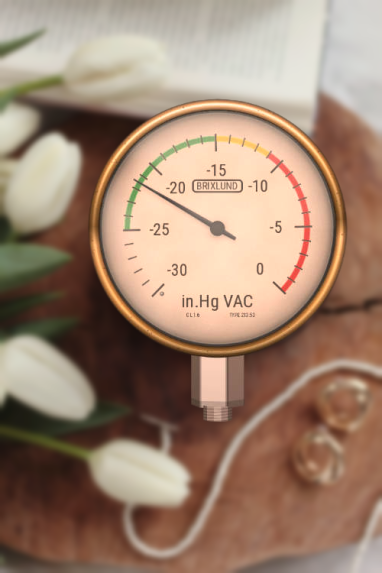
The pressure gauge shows -21.5 inHg
